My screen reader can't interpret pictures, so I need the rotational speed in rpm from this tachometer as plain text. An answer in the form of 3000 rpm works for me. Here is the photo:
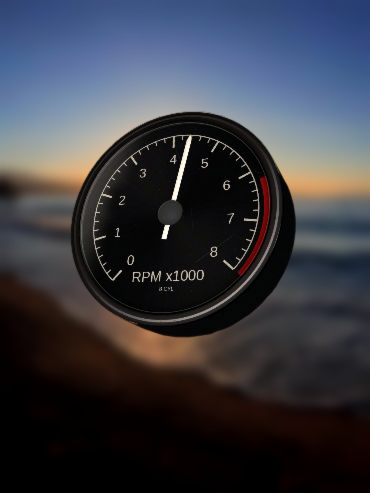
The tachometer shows 4400 rpm
